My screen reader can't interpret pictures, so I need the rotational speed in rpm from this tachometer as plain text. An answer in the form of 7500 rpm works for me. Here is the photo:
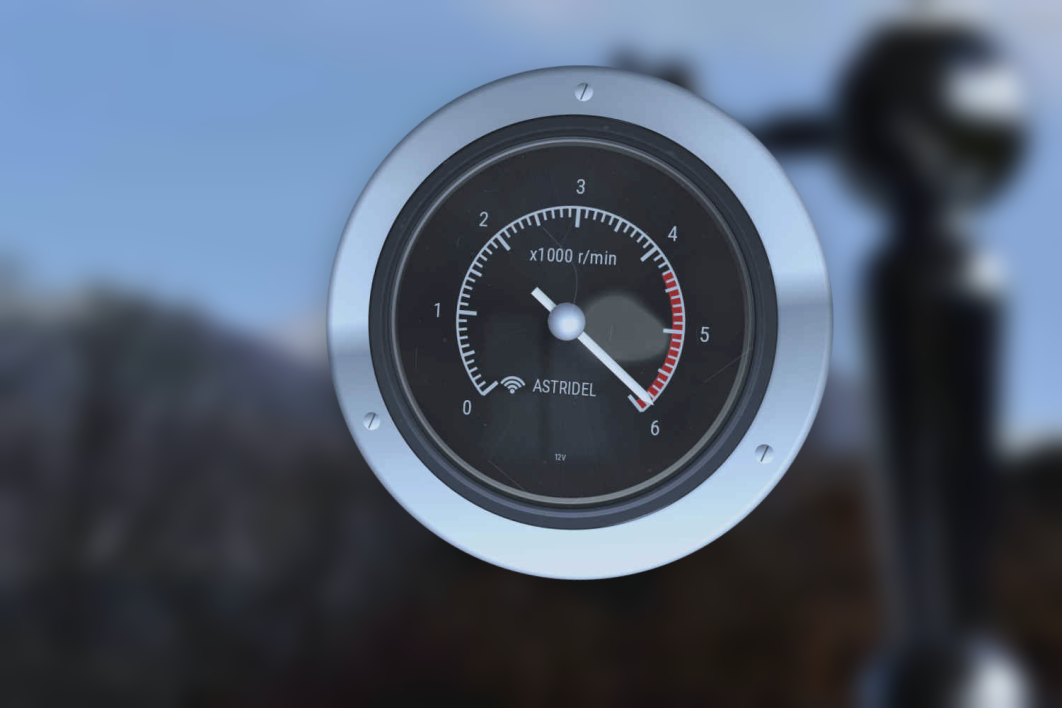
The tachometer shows 5850 rpm
